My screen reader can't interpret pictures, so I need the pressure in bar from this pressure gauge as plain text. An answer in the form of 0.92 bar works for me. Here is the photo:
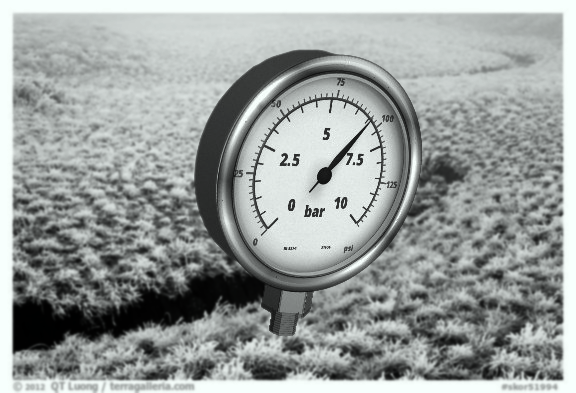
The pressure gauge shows 6.5 bar
